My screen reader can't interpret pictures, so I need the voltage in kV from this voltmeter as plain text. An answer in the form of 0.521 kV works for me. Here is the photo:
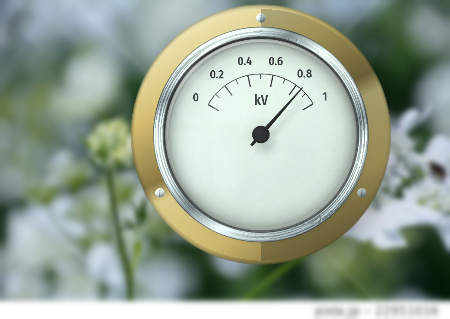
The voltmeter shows 0.85 kV
